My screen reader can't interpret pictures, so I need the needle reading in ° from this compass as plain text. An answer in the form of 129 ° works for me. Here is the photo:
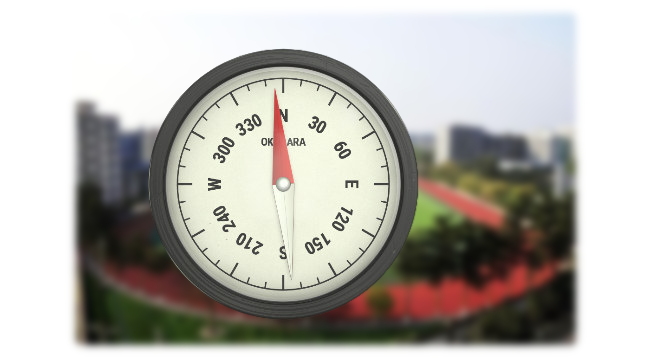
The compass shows 355 °
